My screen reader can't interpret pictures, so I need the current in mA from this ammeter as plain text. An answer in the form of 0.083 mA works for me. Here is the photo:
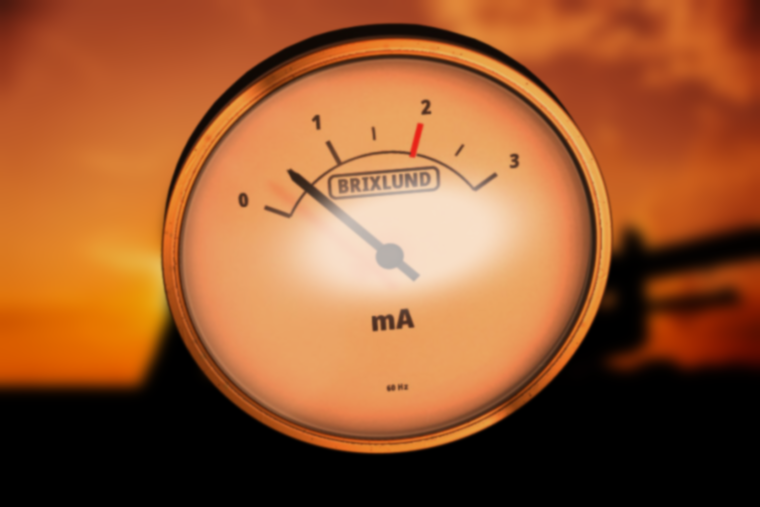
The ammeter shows 0.5 mA
